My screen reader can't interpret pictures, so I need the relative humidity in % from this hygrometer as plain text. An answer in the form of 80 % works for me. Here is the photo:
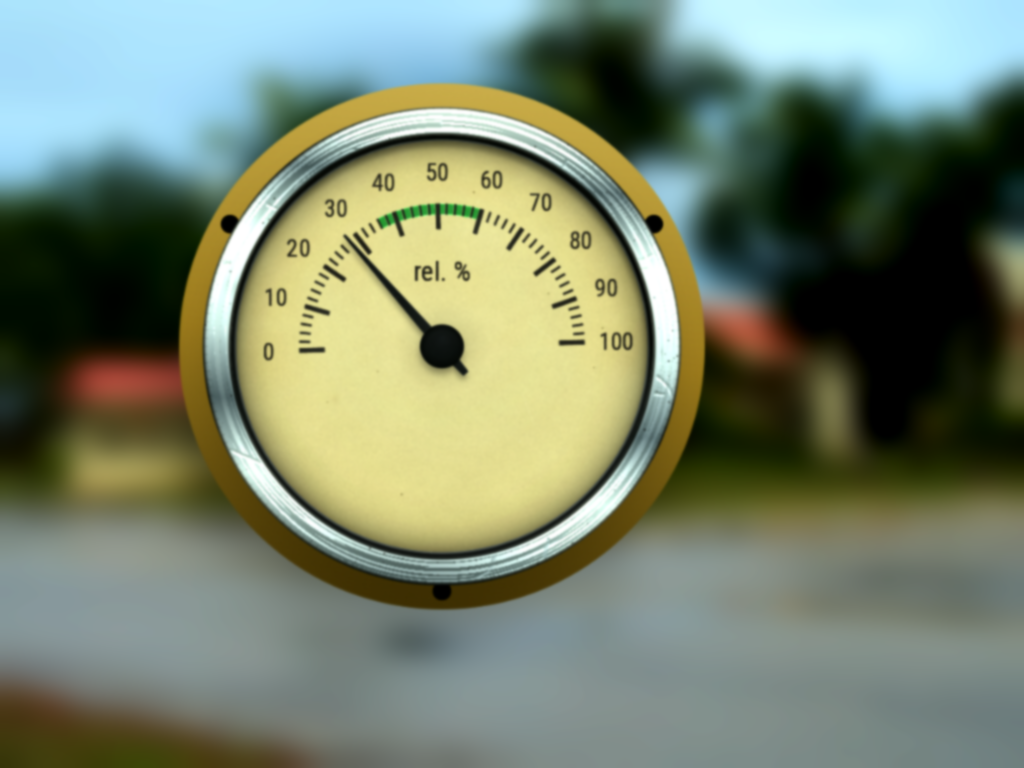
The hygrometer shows 28 %
